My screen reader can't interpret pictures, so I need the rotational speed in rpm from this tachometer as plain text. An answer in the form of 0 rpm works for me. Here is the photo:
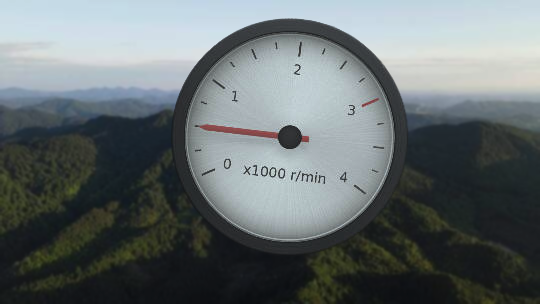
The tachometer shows 500 rpm
